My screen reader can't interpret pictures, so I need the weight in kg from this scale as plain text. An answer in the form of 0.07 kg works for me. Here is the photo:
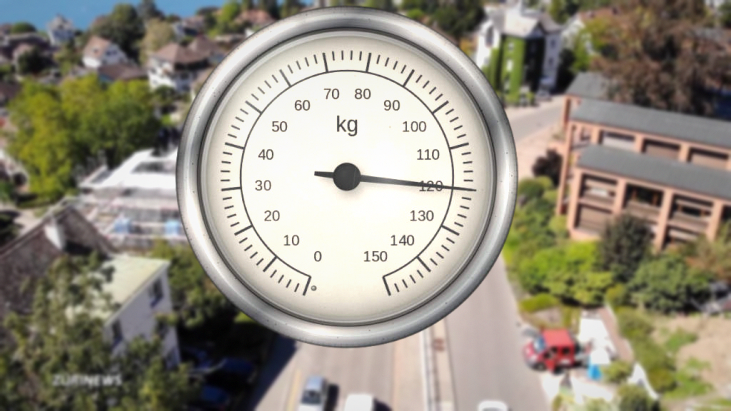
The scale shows 120 kg
